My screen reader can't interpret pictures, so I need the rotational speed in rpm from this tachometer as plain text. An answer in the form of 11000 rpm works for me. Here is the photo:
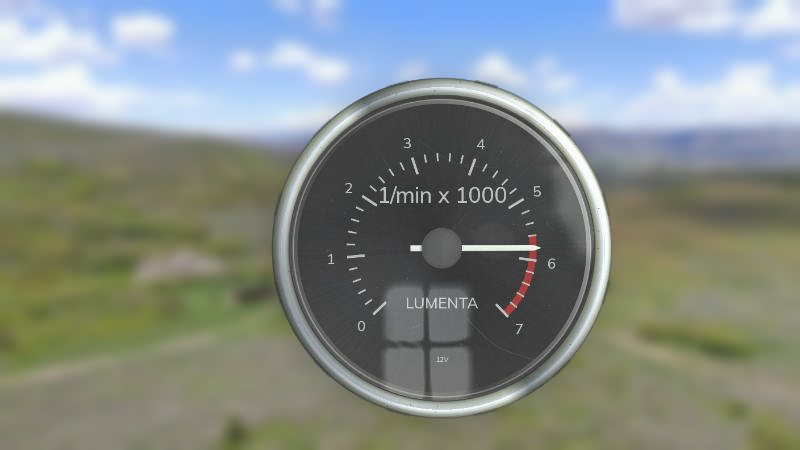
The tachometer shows 5800 rpm
